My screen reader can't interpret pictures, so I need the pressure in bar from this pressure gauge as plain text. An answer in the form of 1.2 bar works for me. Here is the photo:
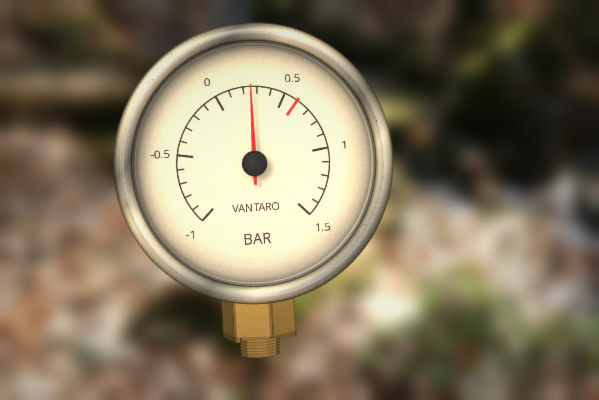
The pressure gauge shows 0.25 bar
